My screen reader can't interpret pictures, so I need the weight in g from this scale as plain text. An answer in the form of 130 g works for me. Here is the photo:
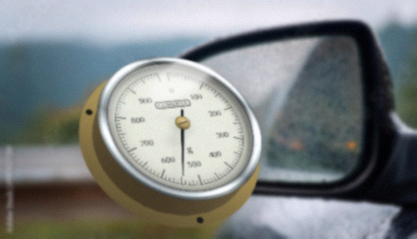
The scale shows 550 g
